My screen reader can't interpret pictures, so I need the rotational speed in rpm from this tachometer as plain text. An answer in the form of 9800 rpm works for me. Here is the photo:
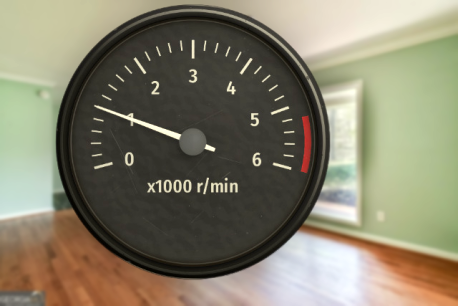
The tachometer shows 1000 rpm
